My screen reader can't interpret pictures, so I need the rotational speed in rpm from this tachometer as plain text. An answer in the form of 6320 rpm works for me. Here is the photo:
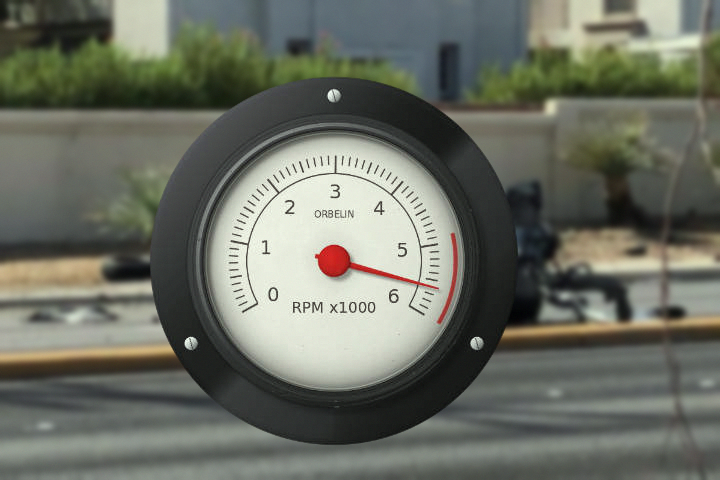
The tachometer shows 5600 rpm
